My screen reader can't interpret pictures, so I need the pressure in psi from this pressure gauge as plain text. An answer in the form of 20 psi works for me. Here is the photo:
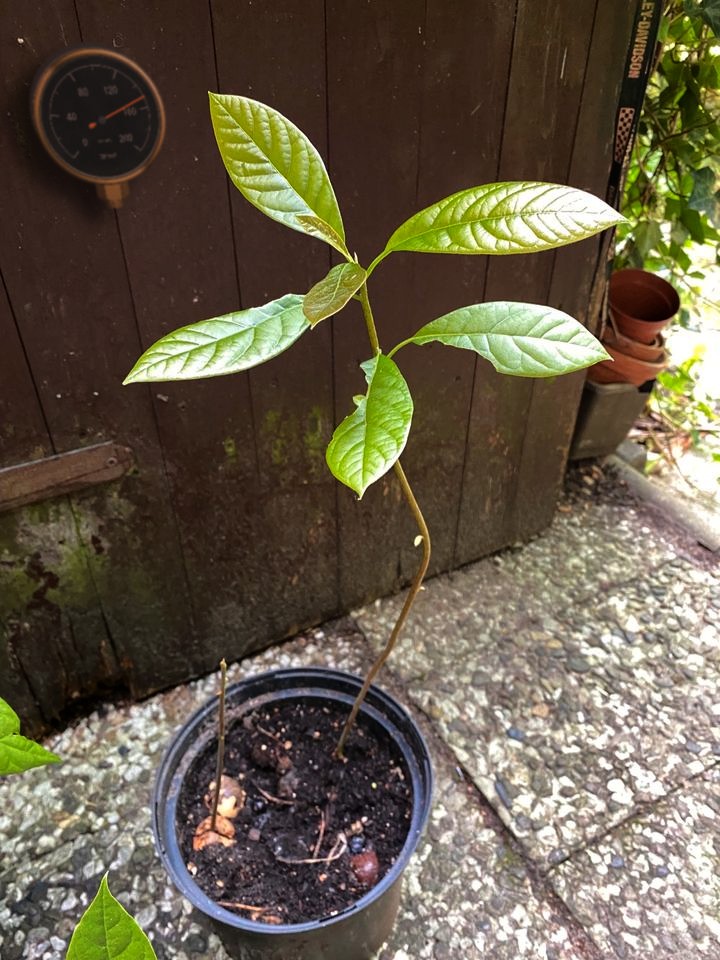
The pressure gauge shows 150 psi
